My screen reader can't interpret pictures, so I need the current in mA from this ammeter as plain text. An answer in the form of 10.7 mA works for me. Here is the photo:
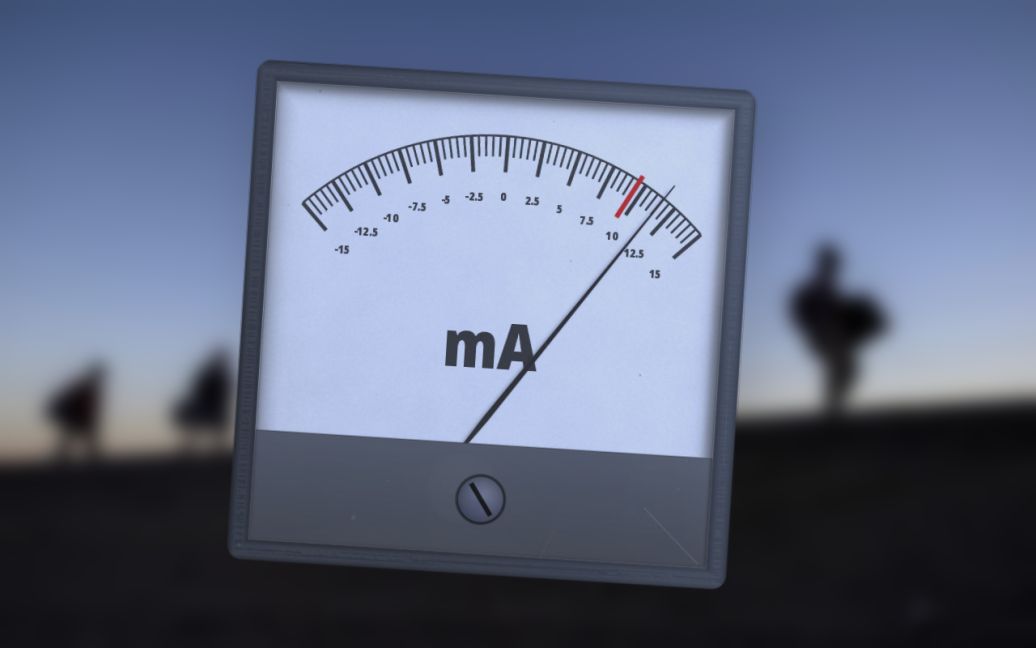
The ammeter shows 11.5 mA
